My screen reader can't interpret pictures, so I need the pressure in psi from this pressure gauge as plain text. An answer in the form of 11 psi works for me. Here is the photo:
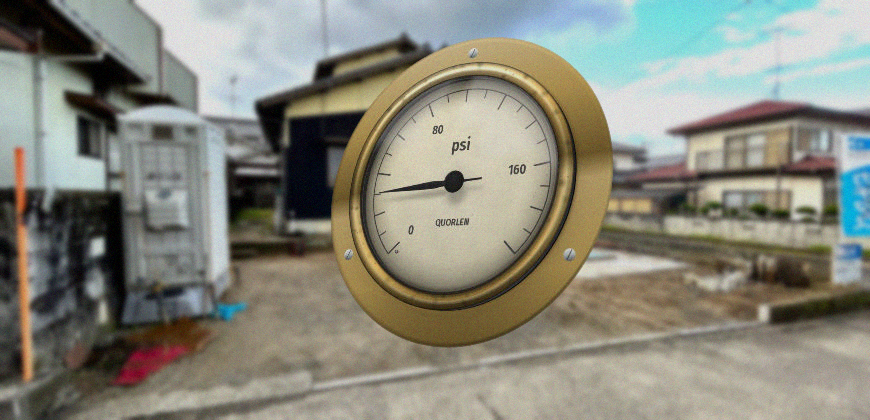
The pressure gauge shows 30 psi
